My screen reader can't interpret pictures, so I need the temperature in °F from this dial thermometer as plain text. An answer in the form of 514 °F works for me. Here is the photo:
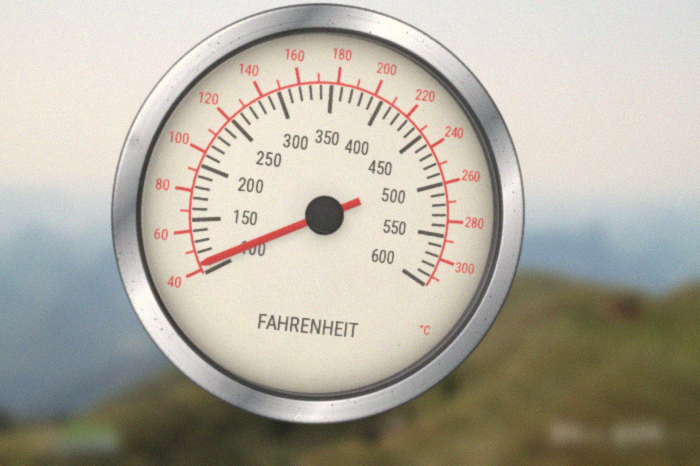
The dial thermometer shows 110 °F
